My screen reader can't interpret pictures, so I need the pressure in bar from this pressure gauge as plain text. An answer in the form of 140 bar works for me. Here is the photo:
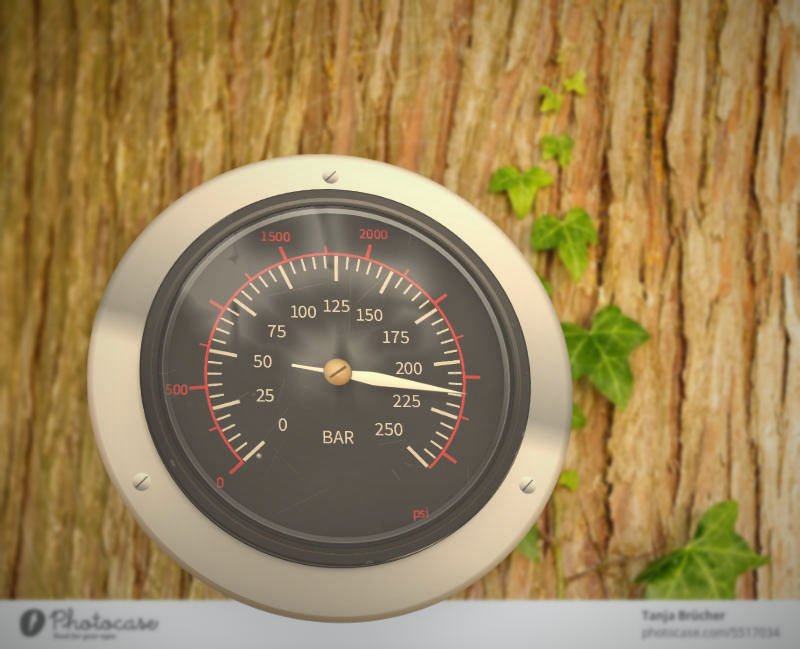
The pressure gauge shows 215 bar
